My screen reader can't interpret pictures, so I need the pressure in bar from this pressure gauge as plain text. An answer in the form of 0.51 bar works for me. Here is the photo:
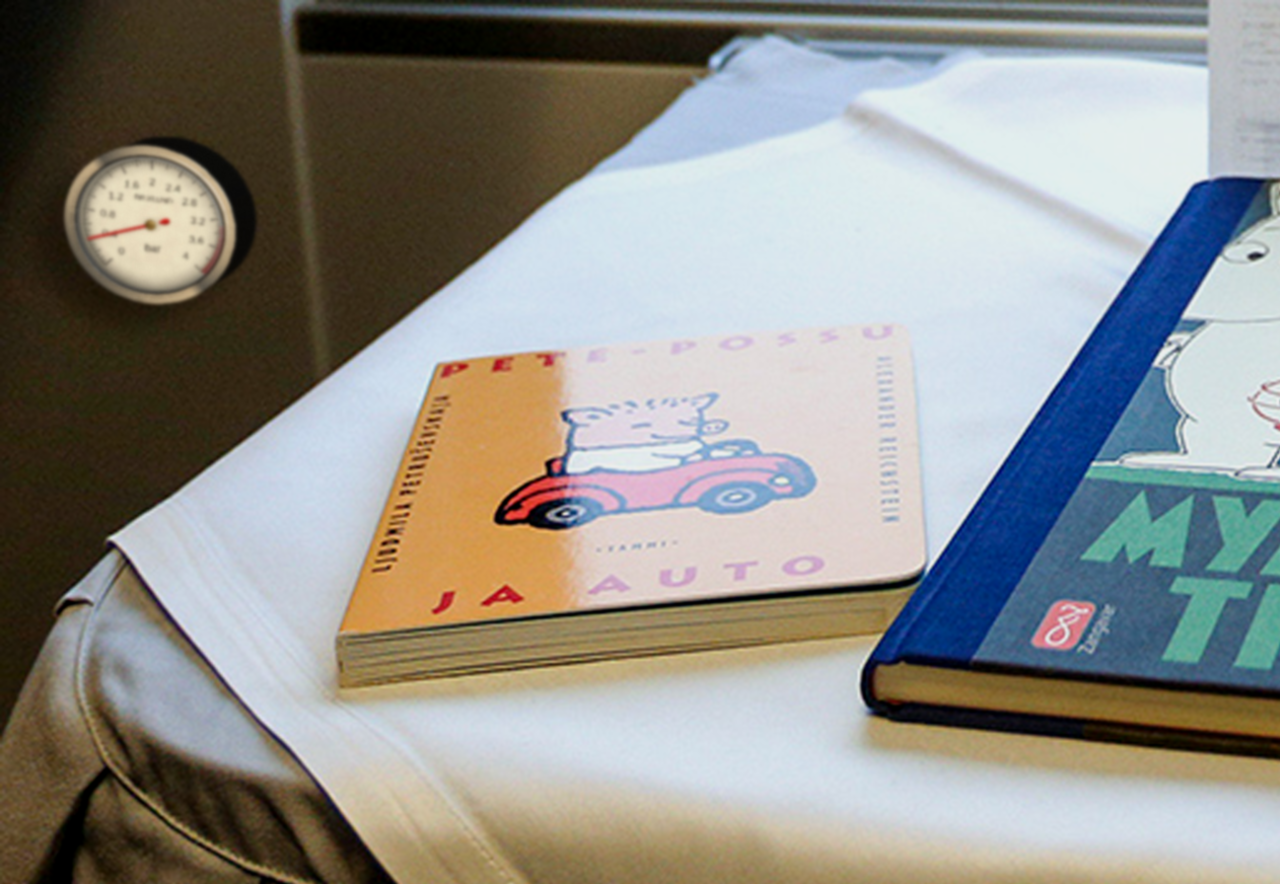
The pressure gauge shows 0.4 bar
